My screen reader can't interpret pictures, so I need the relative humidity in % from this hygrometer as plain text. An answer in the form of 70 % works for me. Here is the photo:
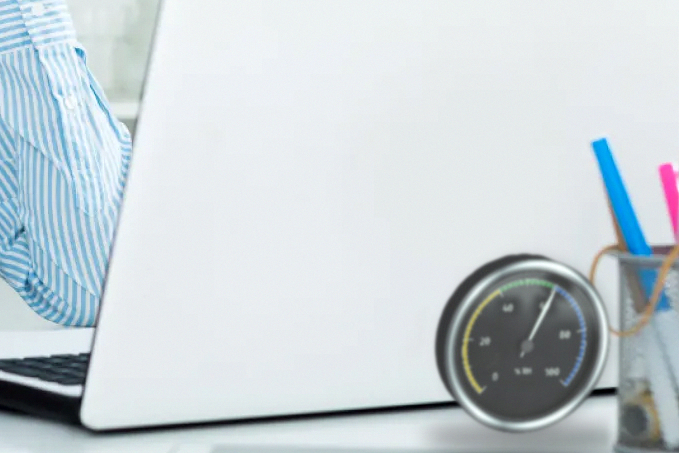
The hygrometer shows 60 %
